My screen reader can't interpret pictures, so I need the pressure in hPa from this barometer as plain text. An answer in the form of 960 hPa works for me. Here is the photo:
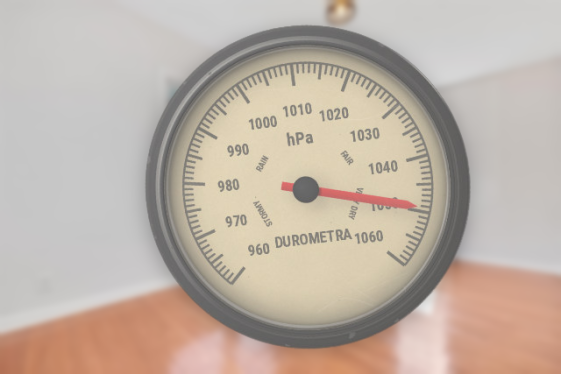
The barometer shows 1049 hPa
